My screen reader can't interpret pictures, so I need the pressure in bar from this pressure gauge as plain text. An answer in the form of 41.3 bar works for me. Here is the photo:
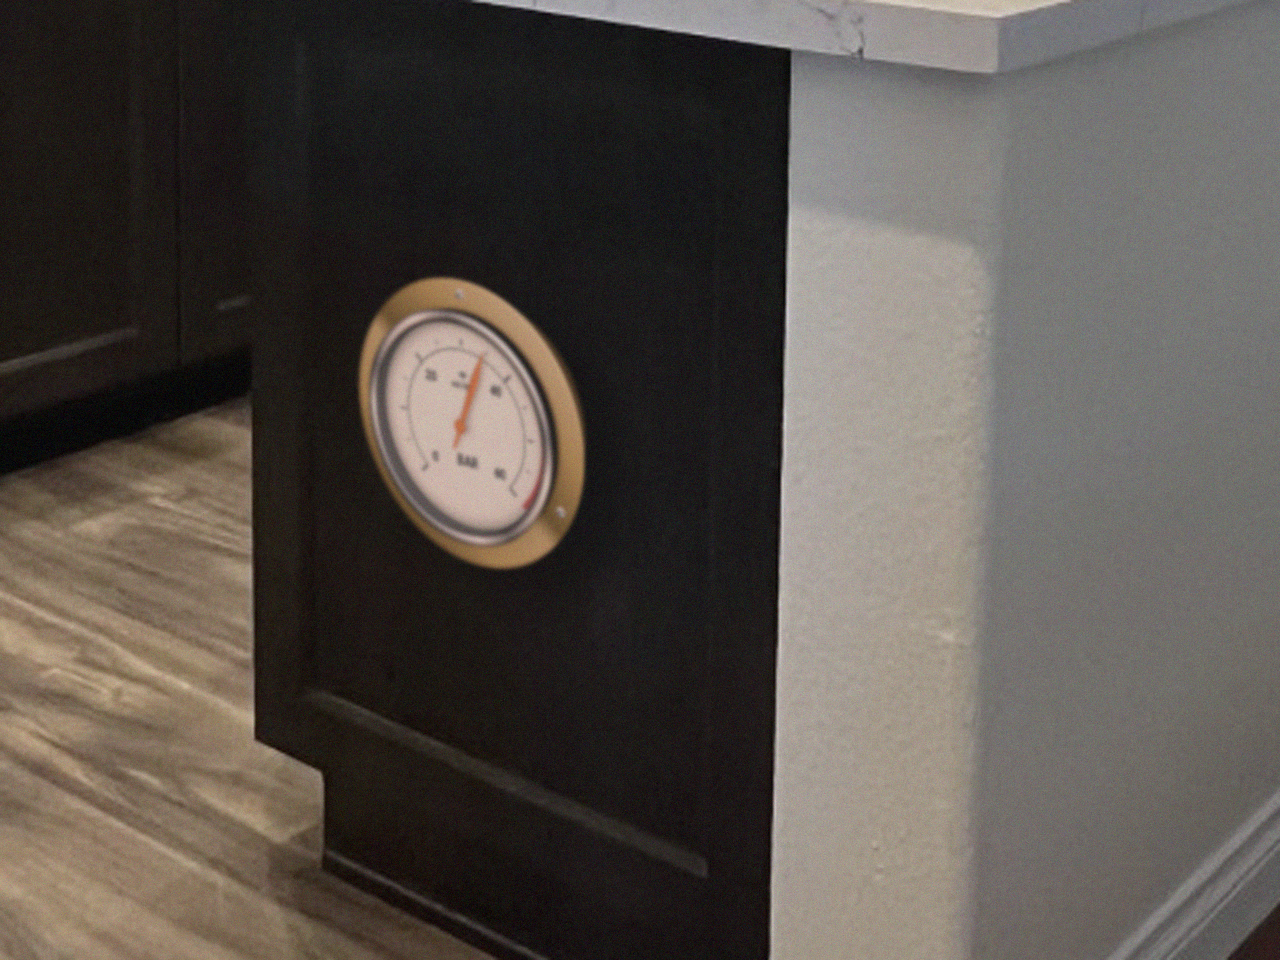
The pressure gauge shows 35 bar
